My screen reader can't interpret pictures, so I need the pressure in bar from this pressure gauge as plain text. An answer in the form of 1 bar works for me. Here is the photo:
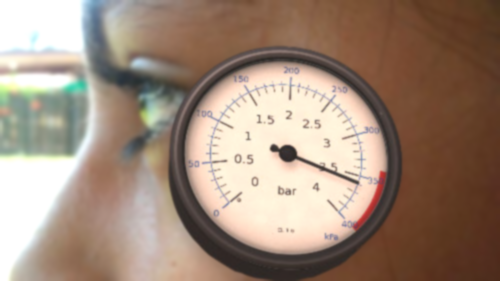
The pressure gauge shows 3.6 bar
